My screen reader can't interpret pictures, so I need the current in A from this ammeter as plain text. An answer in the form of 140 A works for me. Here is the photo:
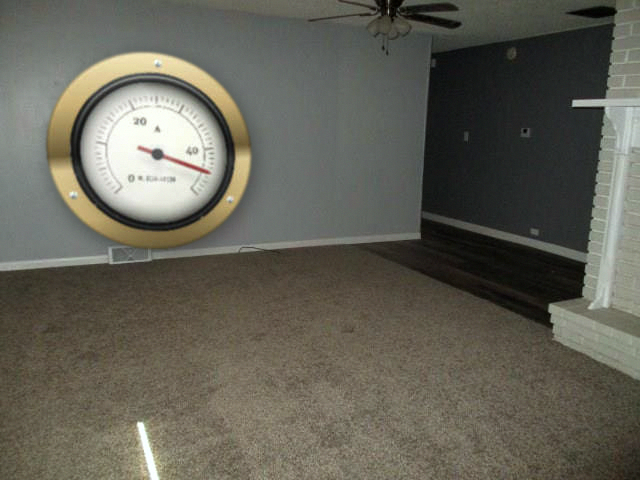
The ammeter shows 45 A
